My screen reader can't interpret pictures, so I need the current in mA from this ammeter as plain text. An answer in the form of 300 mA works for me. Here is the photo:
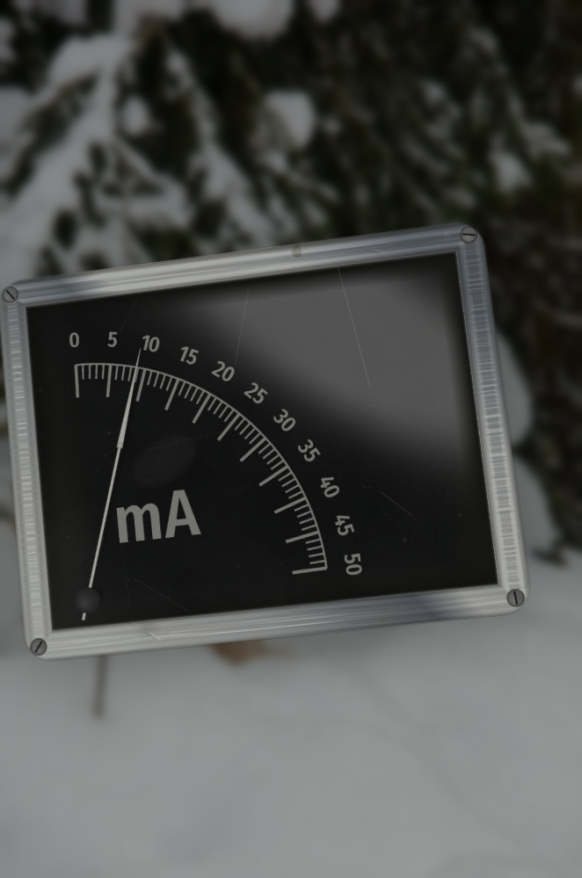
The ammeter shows 9 mA
